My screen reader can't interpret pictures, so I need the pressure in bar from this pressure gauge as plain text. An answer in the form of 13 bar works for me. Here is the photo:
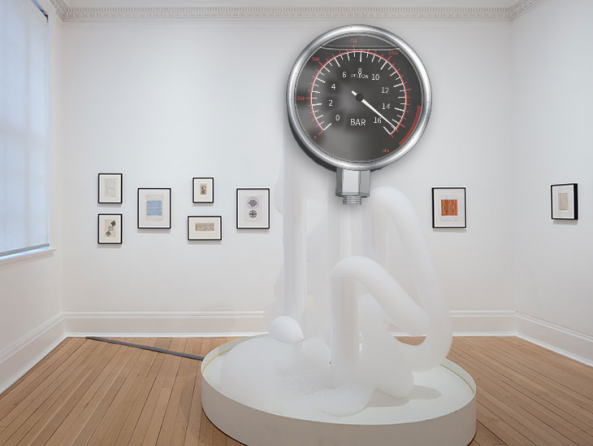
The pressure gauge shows 15.5 bar
